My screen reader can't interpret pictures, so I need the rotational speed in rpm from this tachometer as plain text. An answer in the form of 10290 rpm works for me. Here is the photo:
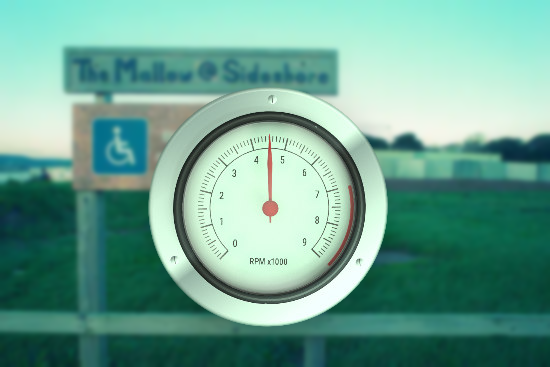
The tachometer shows 4500 rpm
